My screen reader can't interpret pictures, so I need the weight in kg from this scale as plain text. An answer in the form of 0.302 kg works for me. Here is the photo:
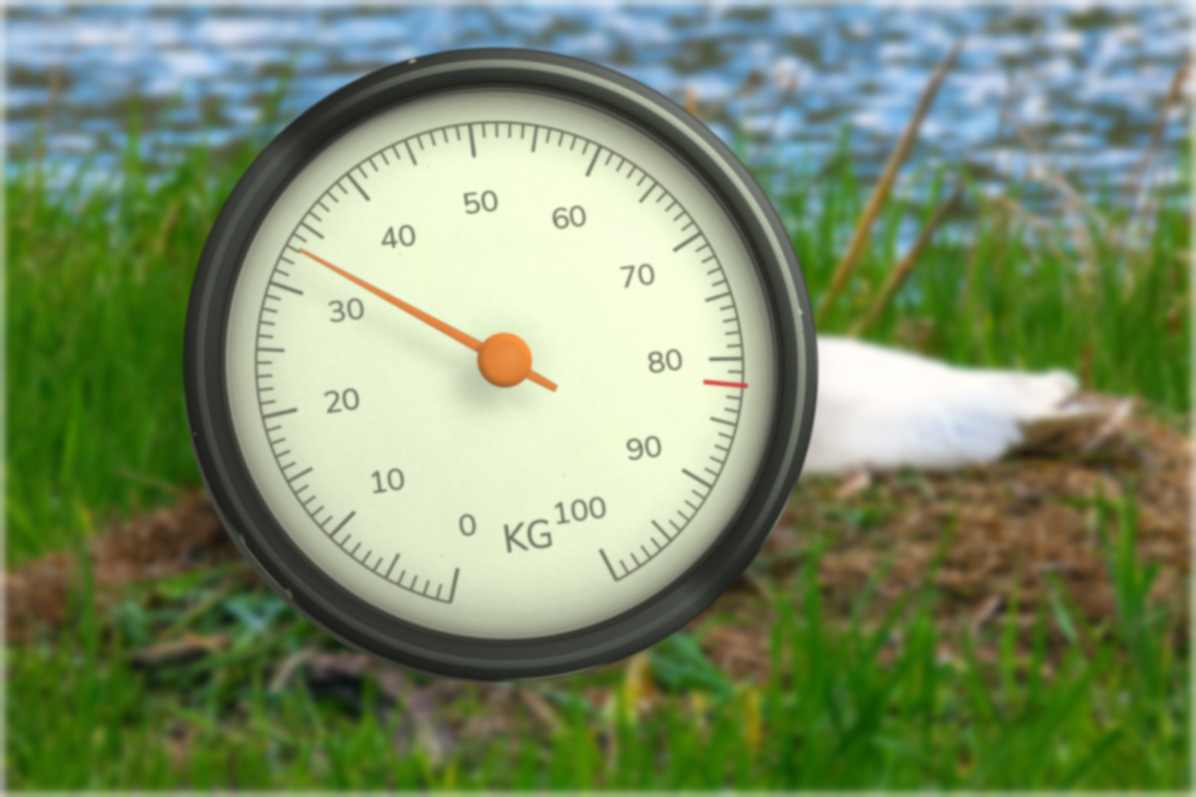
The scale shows 33 kg
